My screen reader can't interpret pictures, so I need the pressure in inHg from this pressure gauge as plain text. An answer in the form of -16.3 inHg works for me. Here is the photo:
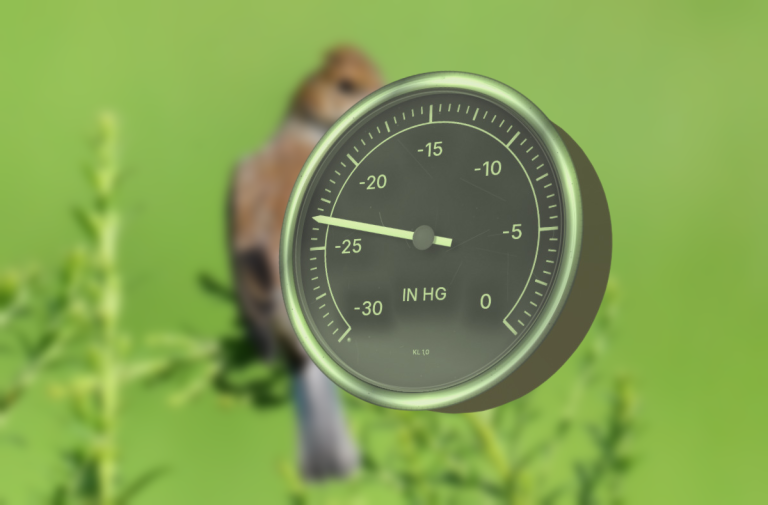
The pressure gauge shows -23.5 inHg
